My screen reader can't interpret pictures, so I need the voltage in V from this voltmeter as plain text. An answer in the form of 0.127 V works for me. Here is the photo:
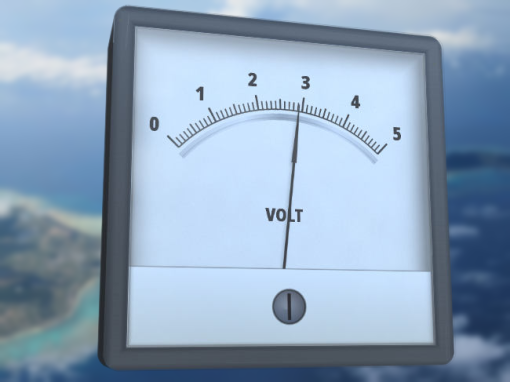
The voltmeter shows 2.9 V
